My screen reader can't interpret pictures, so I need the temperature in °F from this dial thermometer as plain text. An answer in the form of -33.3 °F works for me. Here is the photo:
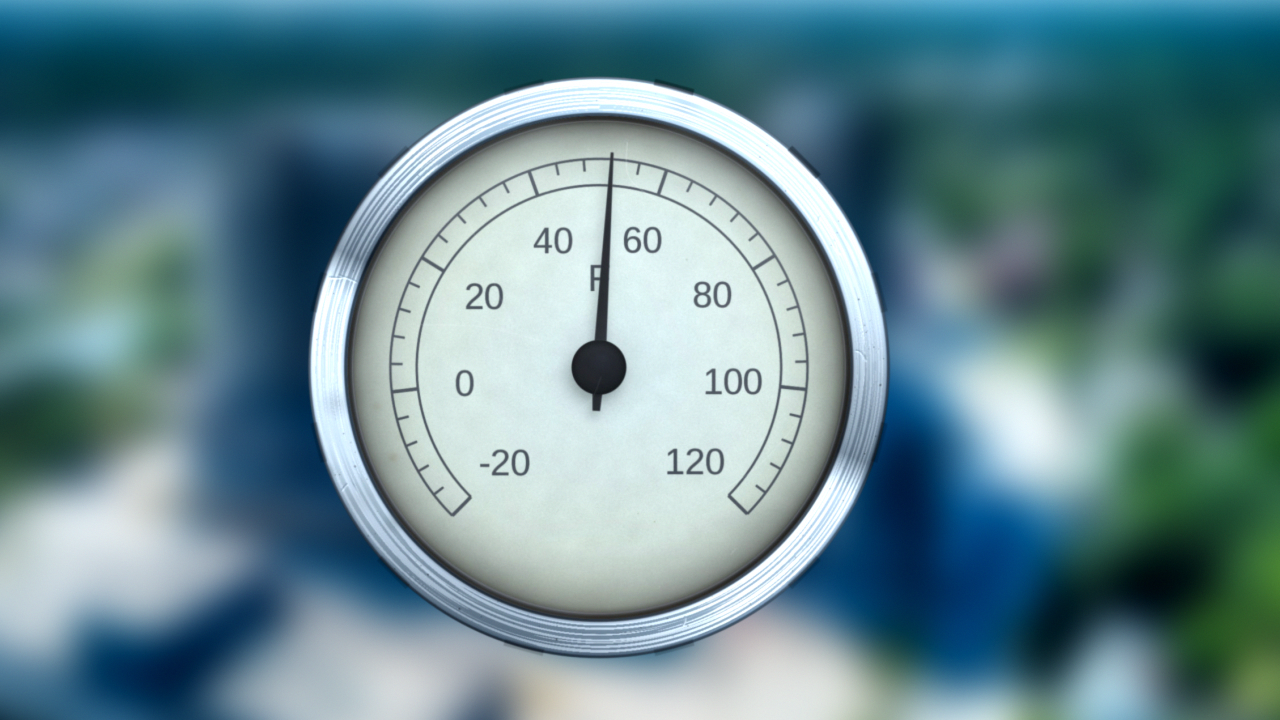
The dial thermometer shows 52 °F
